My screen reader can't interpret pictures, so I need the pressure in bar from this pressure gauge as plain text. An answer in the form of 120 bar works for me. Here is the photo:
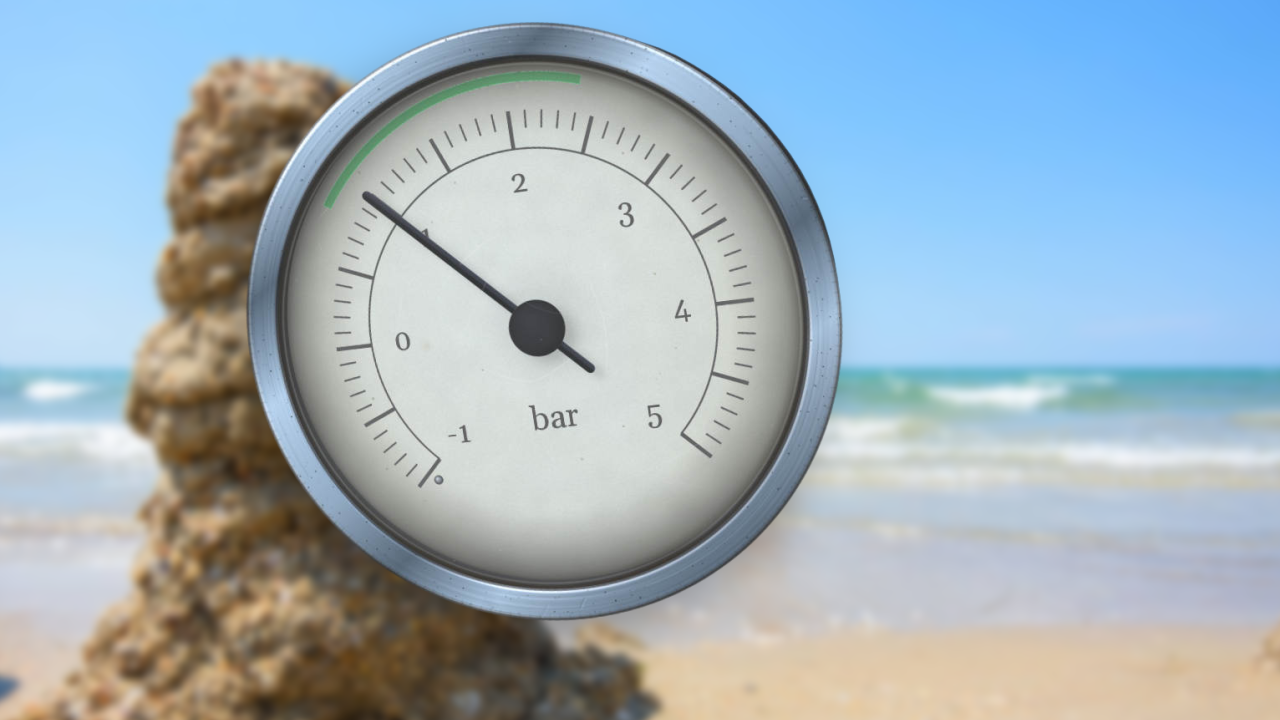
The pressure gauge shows 1 bar
